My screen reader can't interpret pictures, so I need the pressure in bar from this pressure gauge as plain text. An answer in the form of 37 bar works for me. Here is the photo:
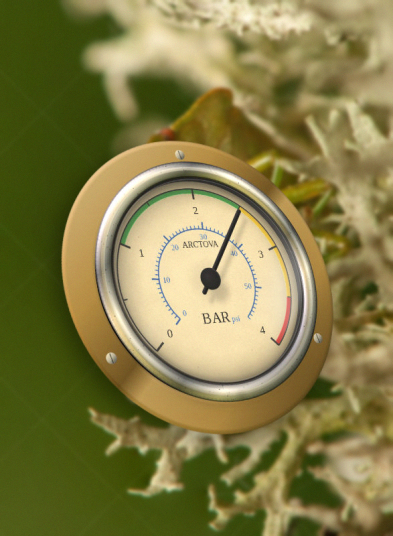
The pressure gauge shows 2.5 bar
